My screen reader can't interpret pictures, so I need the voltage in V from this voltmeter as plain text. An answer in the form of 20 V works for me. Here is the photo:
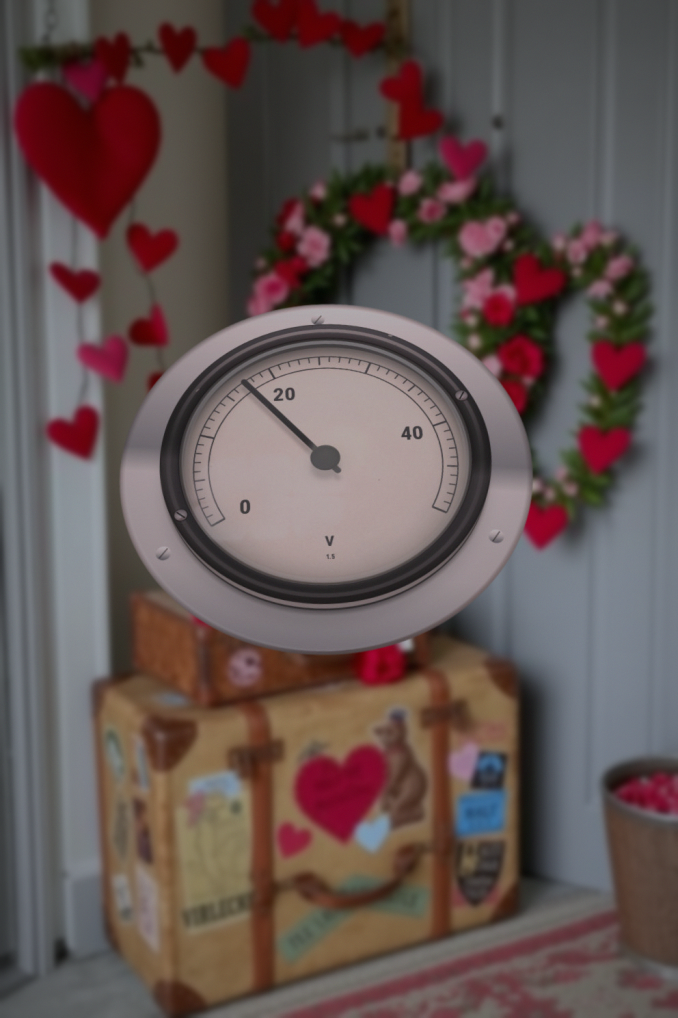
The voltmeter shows 17 V
